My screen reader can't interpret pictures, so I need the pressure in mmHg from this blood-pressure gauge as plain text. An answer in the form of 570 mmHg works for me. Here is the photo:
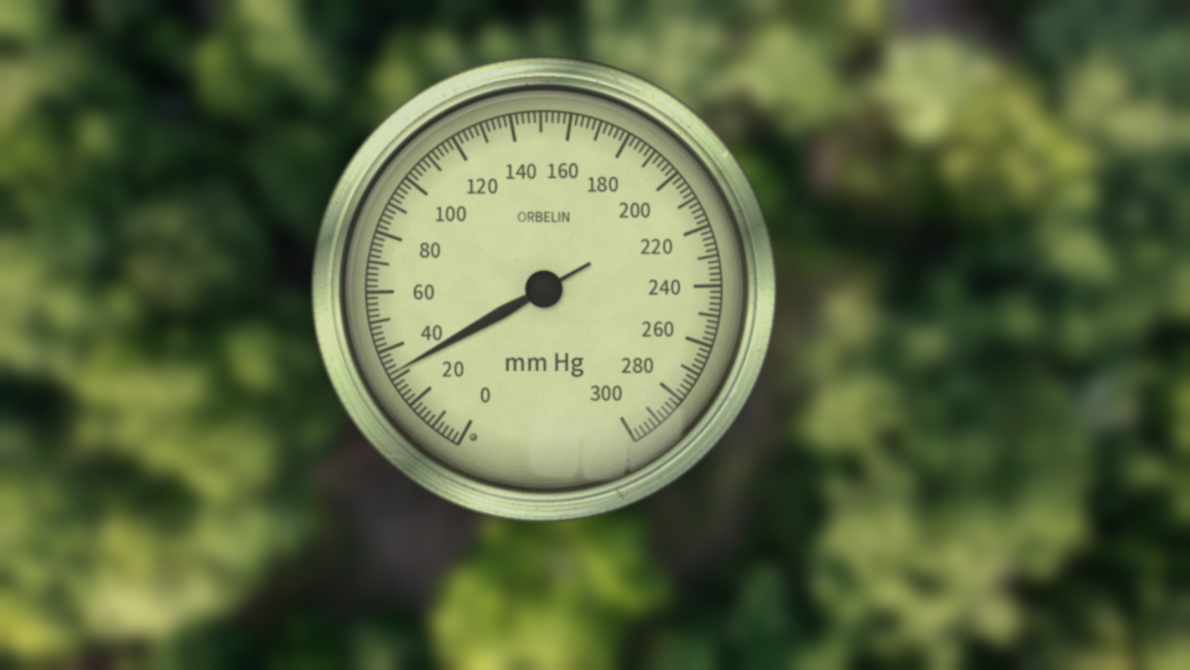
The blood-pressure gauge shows 32 mmHg
